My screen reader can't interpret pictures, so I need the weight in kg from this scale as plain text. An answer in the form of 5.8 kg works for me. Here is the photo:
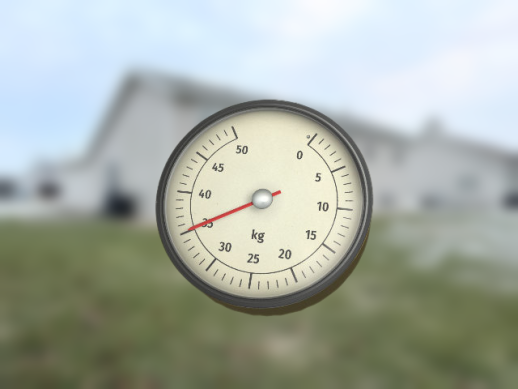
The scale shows 35 kg
